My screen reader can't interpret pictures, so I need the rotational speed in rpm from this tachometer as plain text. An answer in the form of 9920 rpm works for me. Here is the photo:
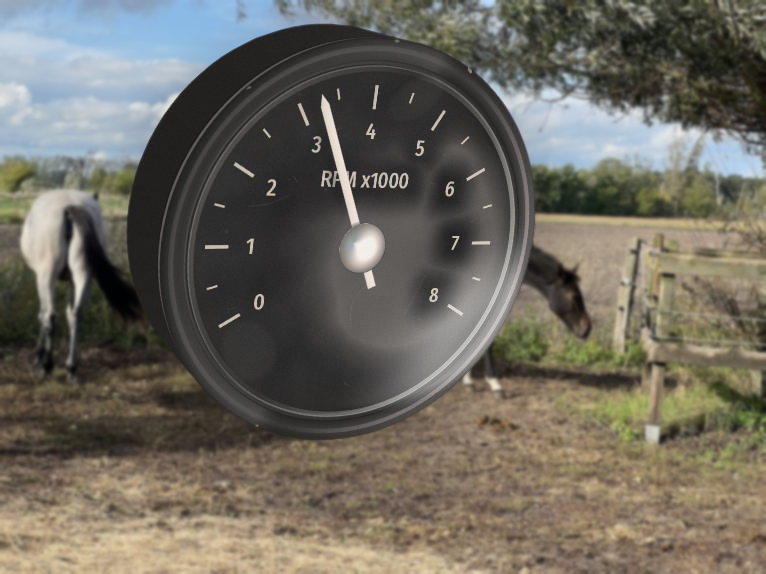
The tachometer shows 3250 rpm
